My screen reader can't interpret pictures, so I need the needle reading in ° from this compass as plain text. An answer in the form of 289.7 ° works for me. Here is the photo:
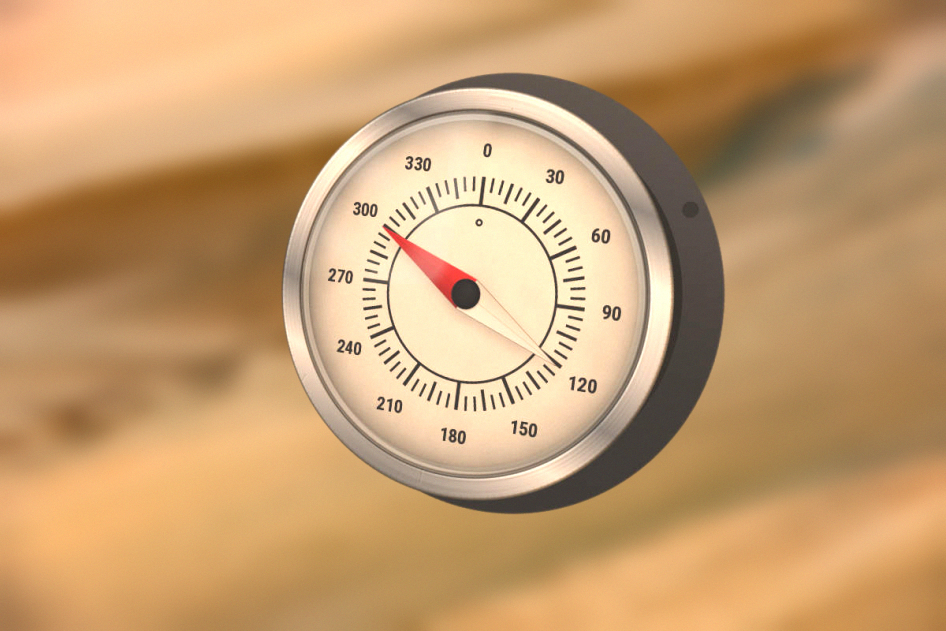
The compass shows 300 °
